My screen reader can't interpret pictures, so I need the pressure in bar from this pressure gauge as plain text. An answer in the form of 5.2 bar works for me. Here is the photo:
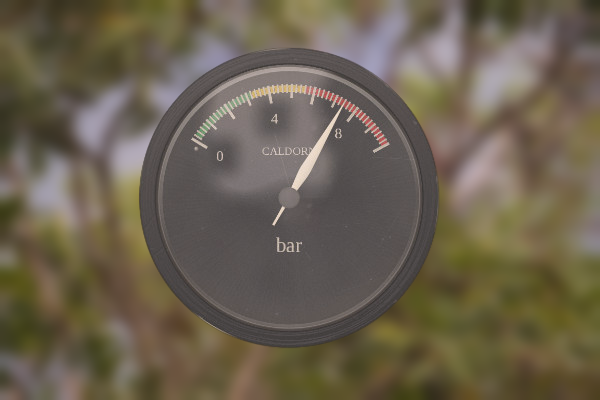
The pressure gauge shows 7.4 bar
